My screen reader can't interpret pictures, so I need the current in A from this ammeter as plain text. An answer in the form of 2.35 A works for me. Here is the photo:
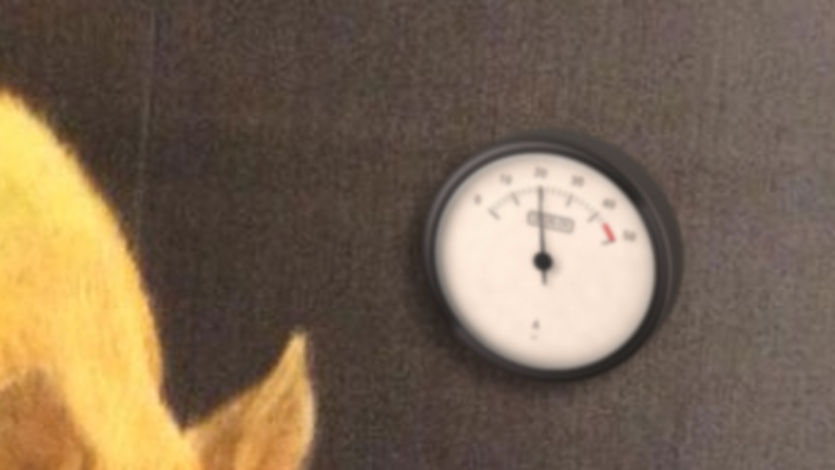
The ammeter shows 20 A
